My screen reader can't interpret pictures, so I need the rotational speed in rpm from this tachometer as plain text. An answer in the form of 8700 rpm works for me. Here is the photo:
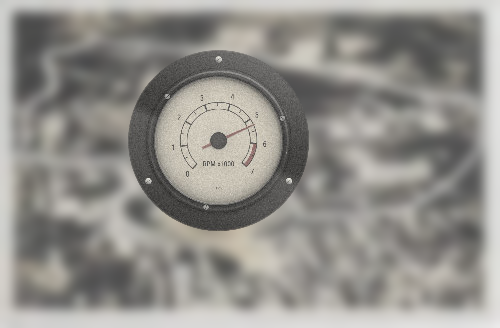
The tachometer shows 5250 rpm
